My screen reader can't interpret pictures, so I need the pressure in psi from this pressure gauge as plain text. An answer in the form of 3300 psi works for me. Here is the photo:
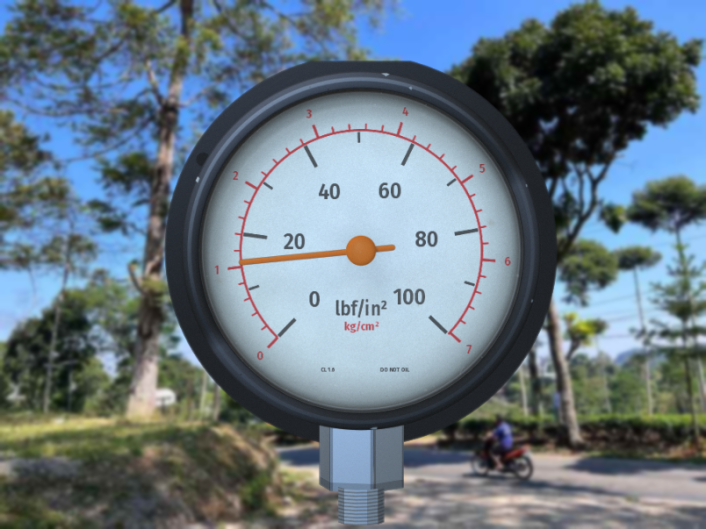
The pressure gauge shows 15 psi
